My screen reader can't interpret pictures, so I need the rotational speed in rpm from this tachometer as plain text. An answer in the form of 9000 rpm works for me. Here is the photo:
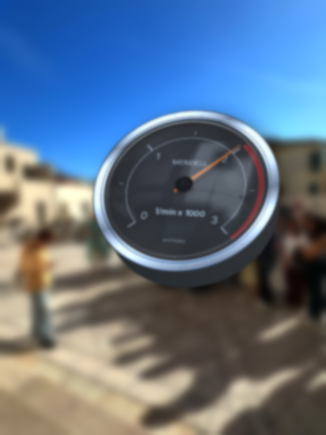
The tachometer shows 2000 rpm
